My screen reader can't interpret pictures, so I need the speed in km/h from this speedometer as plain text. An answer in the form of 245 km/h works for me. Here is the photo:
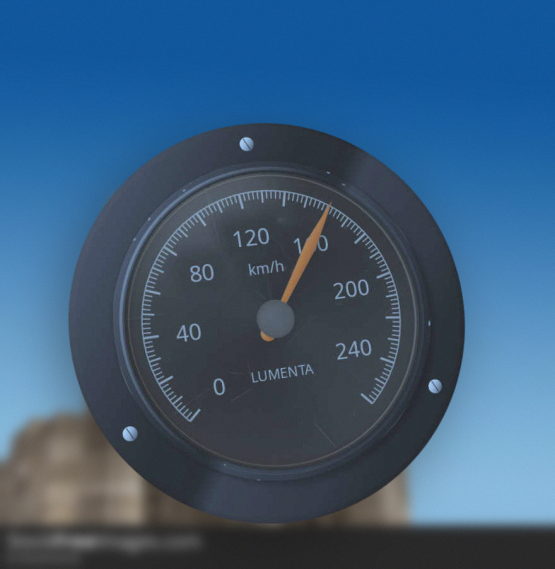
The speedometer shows 160 km/h
